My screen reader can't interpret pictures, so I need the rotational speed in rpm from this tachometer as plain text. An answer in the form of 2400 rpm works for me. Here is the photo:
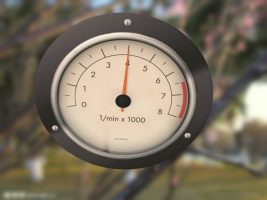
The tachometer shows 4000 rpm
